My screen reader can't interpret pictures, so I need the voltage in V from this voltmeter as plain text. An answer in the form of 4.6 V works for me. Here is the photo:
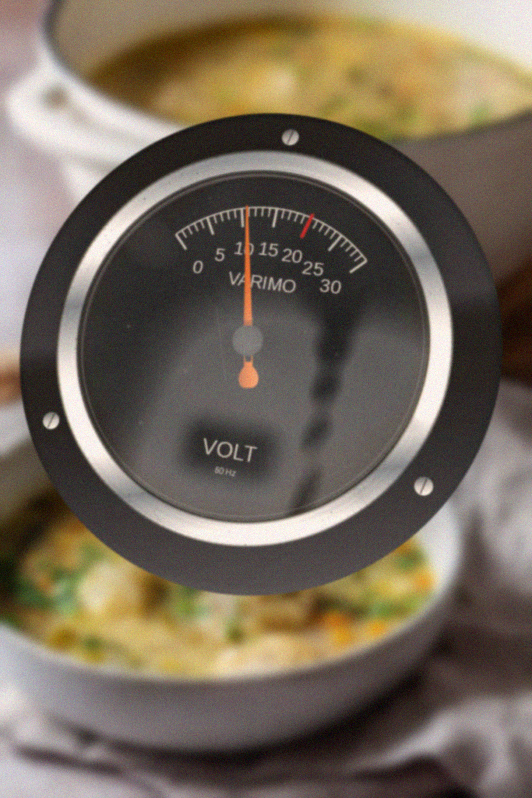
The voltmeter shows 11 V
